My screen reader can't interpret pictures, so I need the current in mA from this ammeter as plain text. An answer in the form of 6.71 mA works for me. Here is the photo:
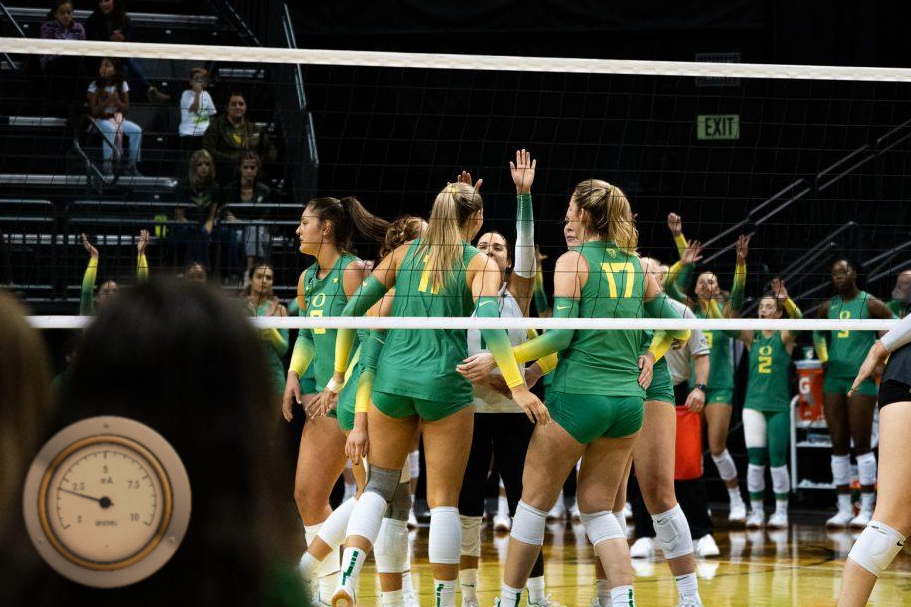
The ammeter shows 2 mA
